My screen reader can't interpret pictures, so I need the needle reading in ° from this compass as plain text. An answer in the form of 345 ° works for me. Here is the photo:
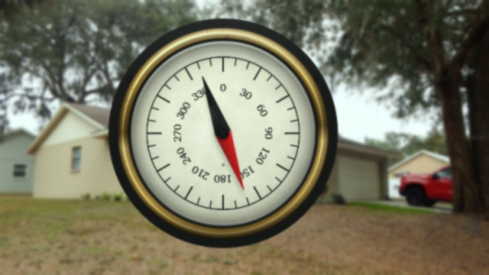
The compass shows 160 °
